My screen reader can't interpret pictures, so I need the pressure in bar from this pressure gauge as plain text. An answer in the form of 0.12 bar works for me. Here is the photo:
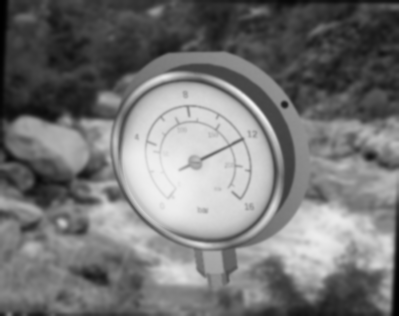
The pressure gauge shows 12 bar
